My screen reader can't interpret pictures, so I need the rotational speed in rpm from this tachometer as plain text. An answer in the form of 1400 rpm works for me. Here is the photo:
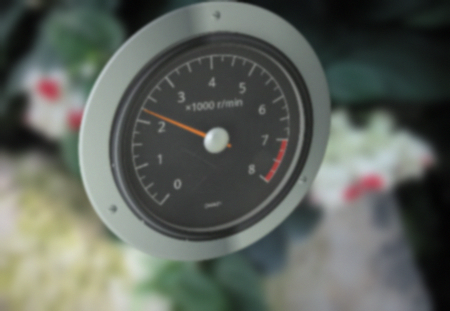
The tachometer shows 2250 rpm
